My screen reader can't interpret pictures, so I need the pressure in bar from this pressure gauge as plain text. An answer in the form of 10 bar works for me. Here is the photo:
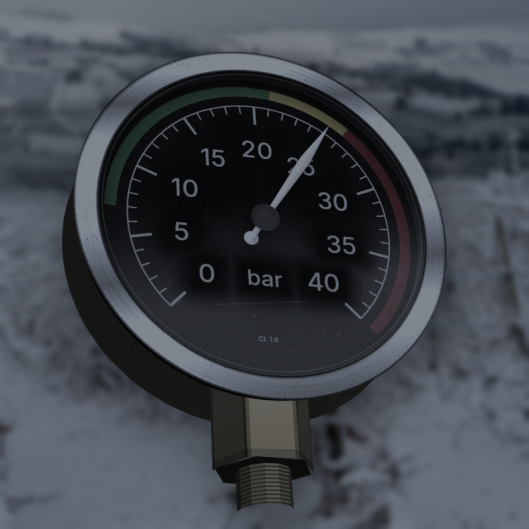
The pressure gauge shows 25 bar
